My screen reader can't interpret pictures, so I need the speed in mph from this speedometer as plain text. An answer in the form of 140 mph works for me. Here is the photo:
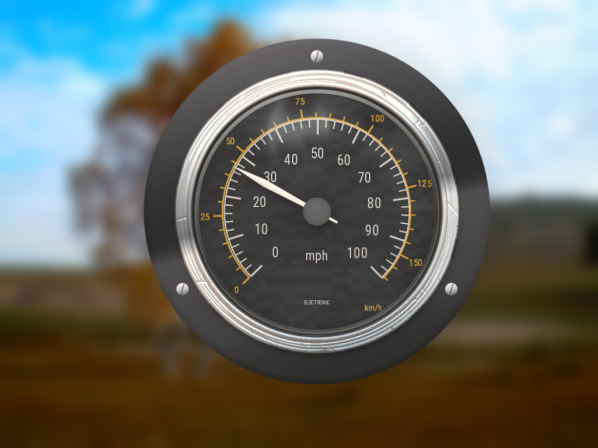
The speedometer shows 27 mph
